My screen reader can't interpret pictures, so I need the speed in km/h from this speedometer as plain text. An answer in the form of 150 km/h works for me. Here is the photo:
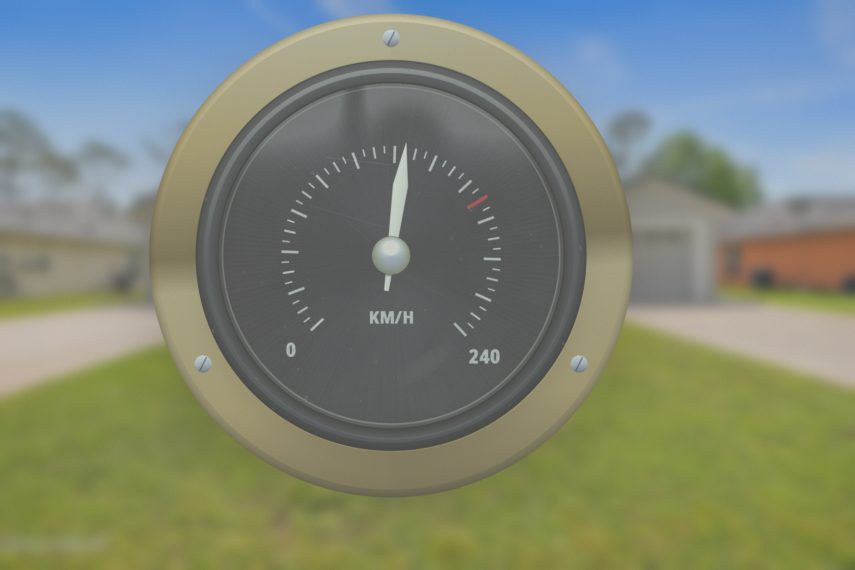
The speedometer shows 125 km/h
